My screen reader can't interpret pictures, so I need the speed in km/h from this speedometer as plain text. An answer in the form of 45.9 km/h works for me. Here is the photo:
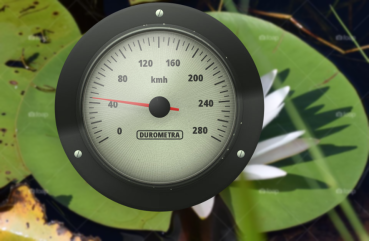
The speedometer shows 45 km/h
